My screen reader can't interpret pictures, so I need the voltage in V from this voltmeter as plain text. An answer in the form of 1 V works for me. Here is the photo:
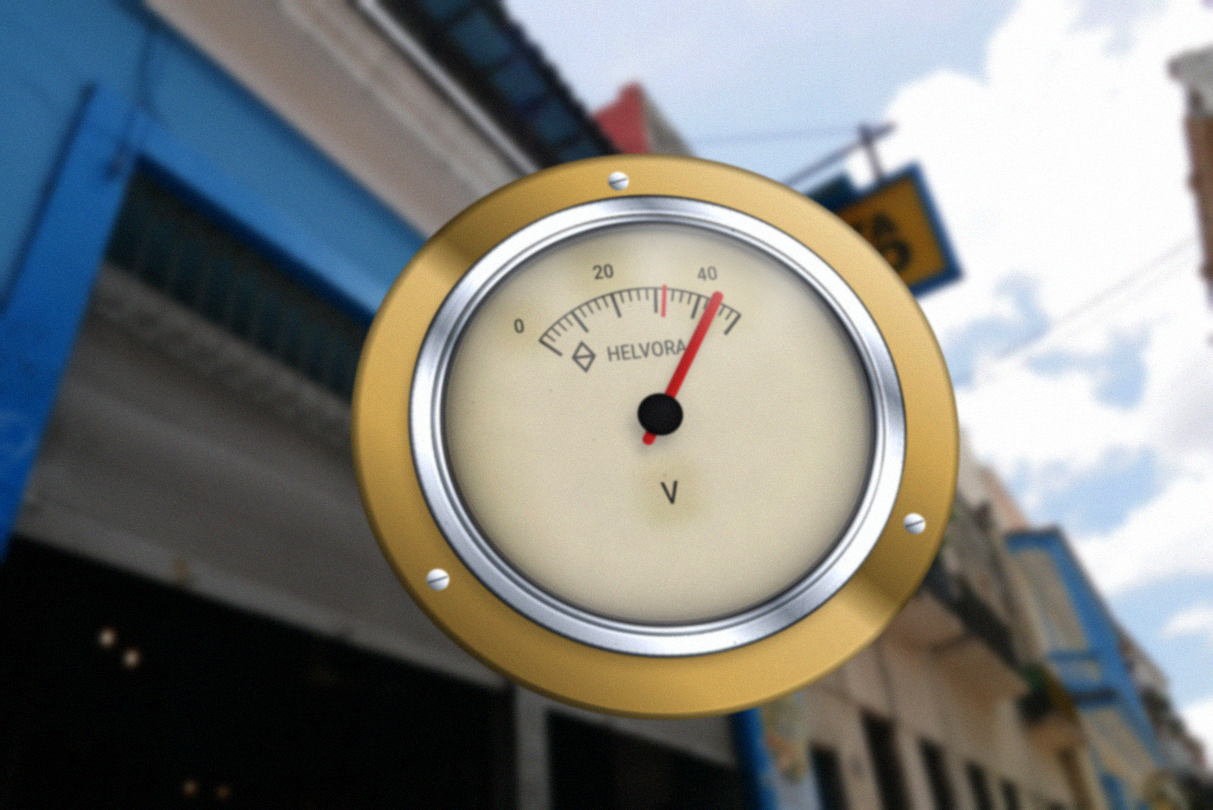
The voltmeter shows 44 V
